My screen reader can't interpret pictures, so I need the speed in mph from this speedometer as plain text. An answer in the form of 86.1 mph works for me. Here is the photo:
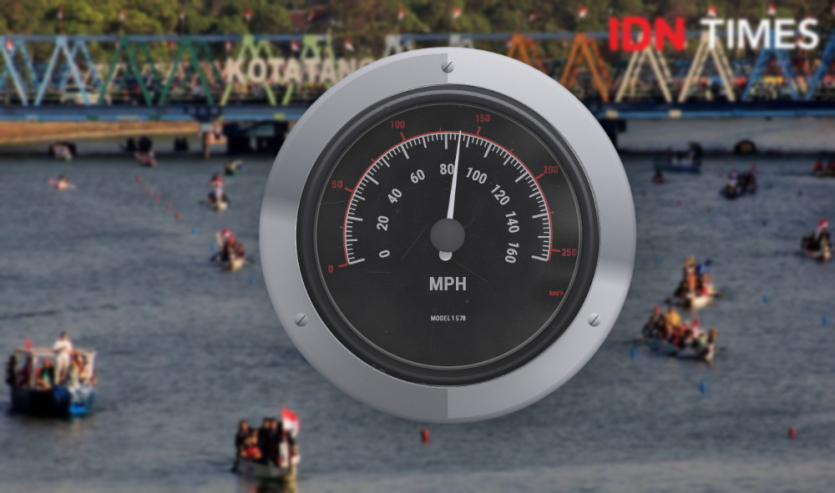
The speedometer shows 86 mph
